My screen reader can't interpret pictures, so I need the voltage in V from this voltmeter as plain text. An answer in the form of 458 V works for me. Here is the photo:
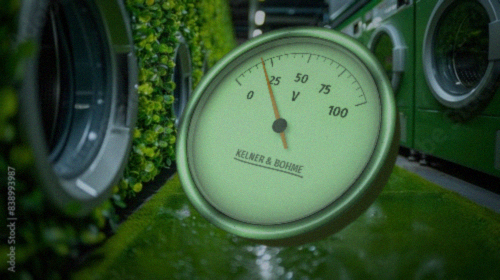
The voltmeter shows 20 V
